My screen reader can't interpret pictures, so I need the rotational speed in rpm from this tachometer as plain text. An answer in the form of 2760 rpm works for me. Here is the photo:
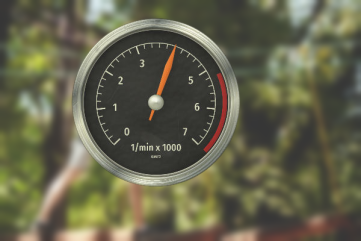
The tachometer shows 4000 rpm
